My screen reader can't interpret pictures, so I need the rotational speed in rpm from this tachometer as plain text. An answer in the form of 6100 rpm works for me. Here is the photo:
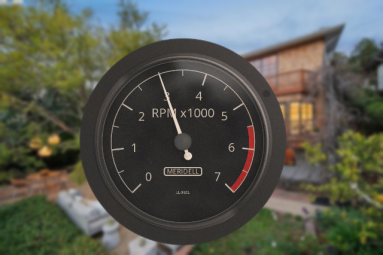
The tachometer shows 3000 rpm
